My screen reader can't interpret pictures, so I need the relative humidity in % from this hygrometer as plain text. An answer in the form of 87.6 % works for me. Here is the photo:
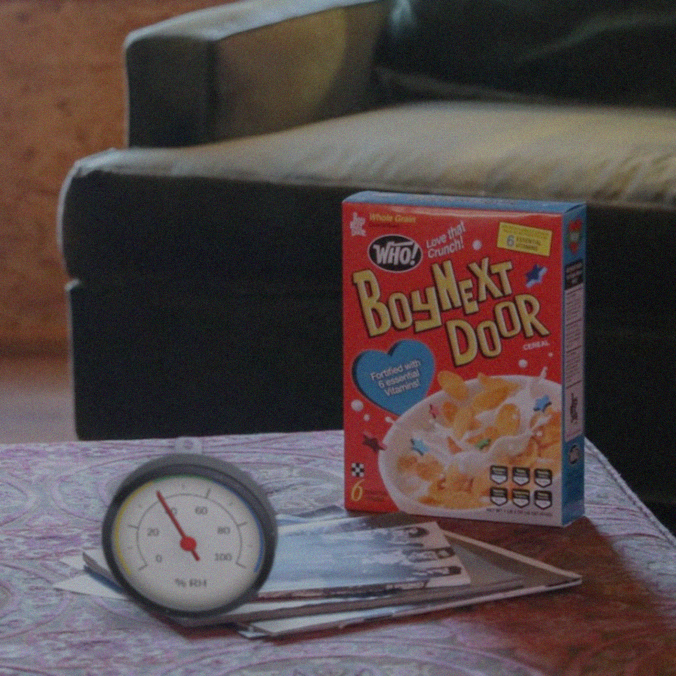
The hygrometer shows 40 %
